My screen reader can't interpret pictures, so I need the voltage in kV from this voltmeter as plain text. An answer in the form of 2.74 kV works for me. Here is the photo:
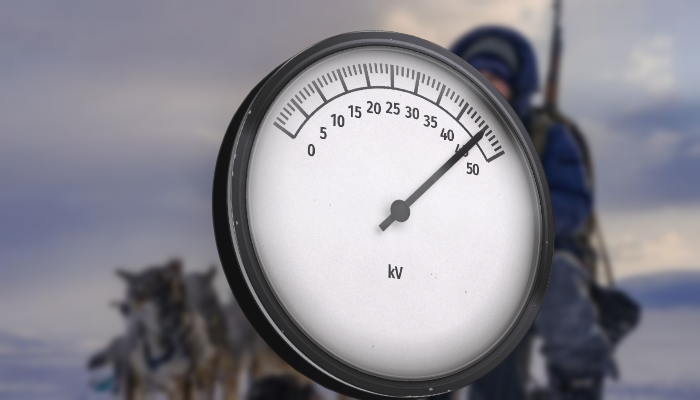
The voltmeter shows 45 kV
